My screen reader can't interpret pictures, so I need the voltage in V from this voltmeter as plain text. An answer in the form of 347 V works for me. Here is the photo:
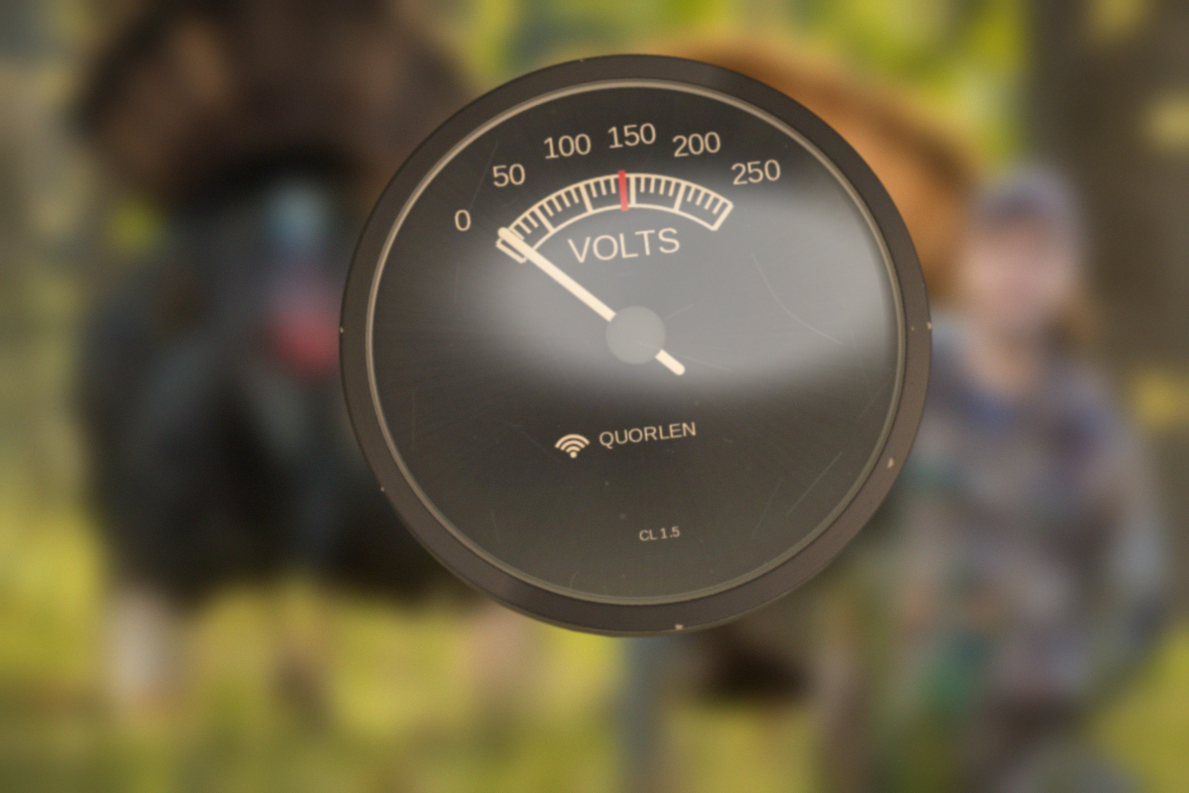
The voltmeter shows 10 V
